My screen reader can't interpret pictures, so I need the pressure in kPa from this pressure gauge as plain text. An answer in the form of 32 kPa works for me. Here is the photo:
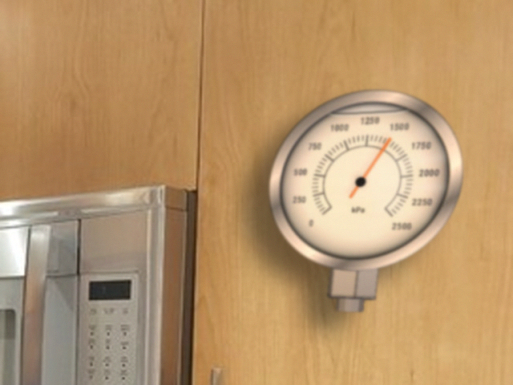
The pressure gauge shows 1500 kPa
